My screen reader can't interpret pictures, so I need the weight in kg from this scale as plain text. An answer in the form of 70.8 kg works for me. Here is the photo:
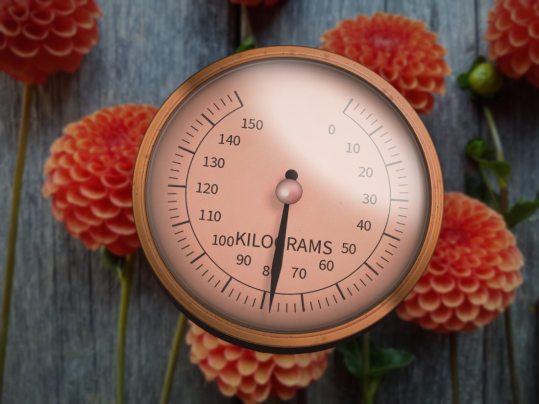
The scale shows 78 kg
